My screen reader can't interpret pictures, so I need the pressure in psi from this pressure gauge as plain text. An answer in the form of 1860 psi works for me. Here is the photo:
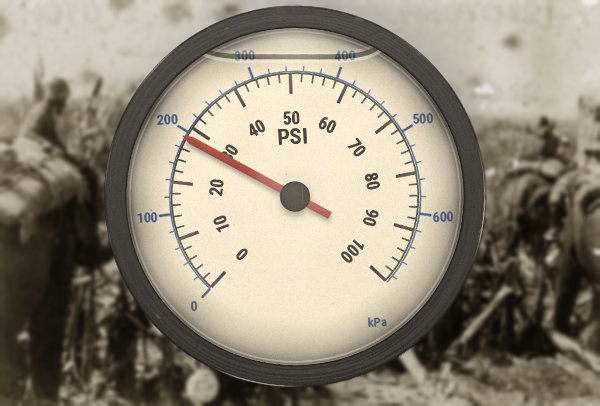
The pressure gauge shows 28 psi
